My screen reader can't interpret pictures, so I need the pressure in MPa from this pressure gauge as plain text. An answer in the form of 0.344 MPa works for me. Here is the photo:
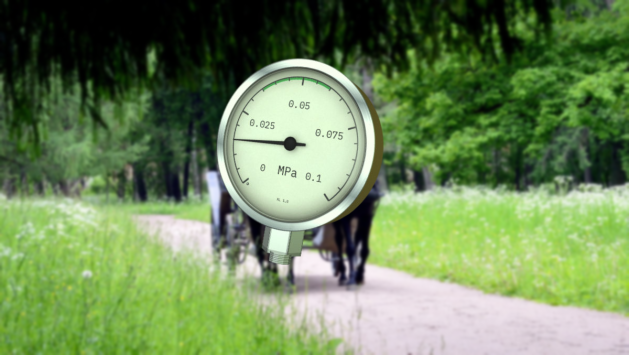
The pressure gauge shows 0.015 MPa
